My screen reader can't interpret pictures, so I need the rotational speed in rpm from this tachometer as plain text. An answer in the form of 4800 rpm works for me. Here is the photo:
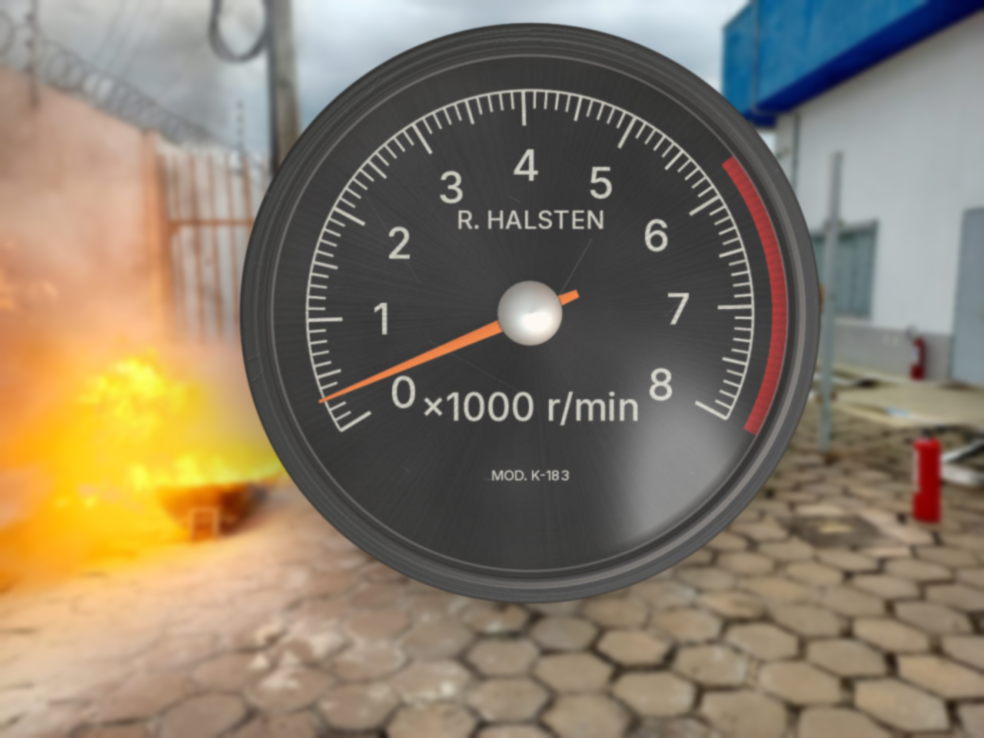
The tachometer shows 300 rpm
